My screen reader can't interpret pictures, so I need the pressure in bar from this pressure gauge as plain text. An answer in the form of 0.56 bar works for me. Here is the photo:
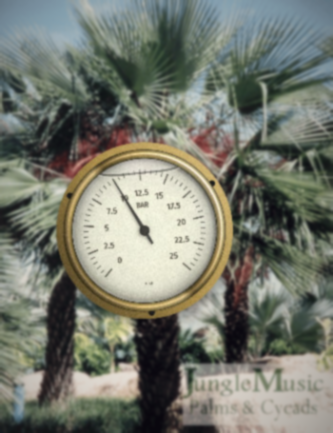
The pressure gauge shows 10 bar
